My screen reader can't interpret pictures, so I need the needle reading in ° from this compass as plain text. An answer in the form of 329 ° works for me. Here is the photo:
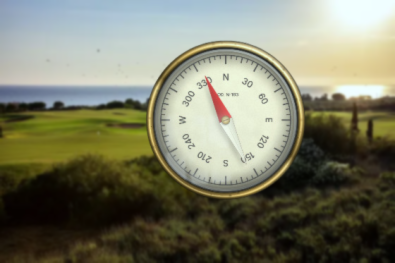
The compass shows 335 °
